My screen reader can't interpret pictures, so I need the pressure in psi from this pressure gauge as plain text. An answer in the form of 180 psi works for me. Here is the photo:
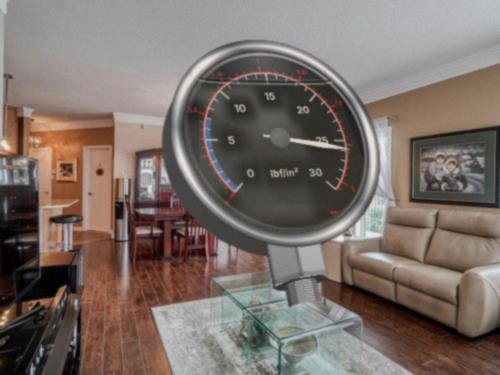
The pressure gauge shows 26 psi
